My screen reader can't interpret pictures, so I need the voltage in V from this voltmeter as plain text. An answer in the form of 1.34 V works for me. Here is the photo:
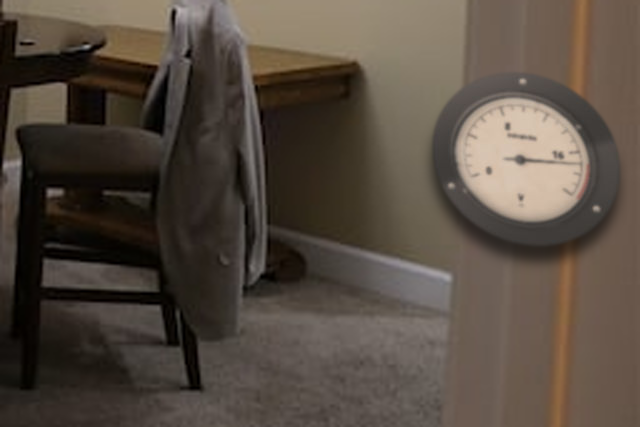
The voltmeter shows 17 V
